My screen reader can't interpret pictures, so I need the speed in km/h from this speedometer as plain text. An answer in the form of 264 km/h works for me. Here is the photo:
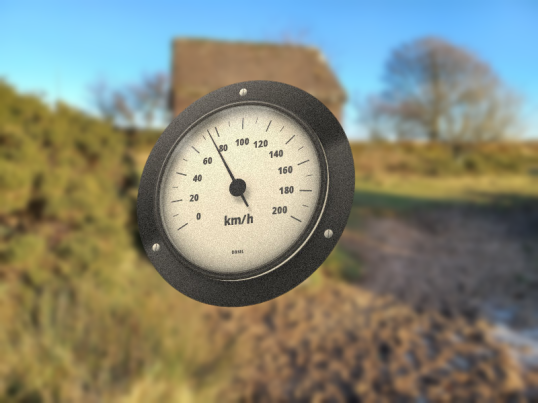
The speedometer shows 75 km/h
